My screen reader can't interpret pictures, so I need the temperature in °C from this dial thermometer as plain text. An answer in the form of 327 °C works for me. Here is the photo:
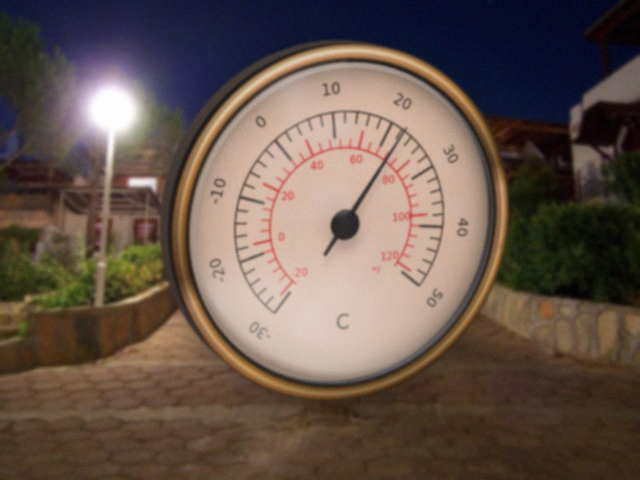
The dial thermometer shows 22 °C
